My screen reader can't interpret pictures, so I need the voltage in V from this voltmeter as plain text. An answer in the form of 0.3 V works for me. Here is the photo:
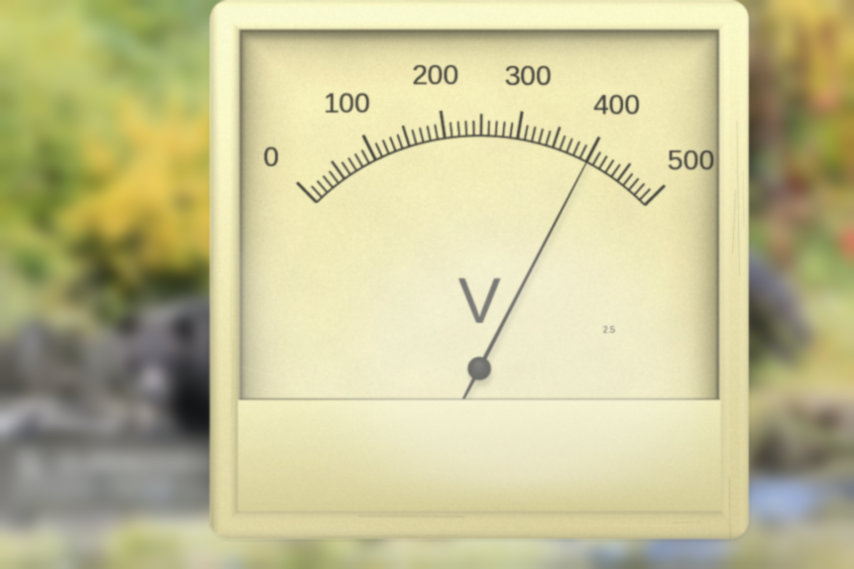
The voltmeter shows 400 V
